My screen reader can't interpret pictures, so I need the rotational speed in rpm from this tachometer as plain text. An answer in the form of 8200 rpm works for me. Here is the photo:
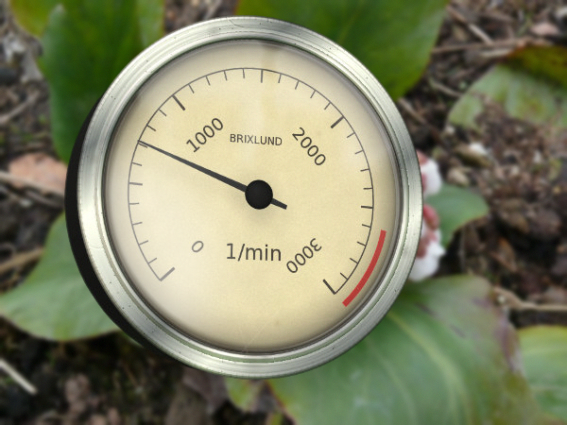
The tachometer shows 700 rpm
